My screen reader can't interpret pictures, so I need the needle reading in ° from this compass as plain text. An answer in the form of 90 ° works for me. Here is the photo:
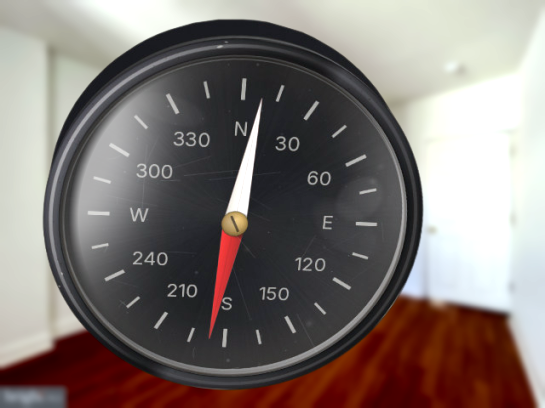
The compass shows 187.5 °
